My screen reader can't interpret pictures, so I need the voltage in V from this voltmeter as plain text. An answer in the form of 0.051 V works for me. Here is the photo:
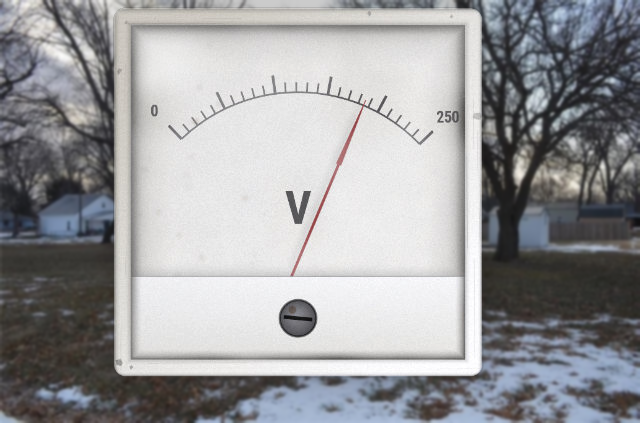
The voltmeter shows 185 V
